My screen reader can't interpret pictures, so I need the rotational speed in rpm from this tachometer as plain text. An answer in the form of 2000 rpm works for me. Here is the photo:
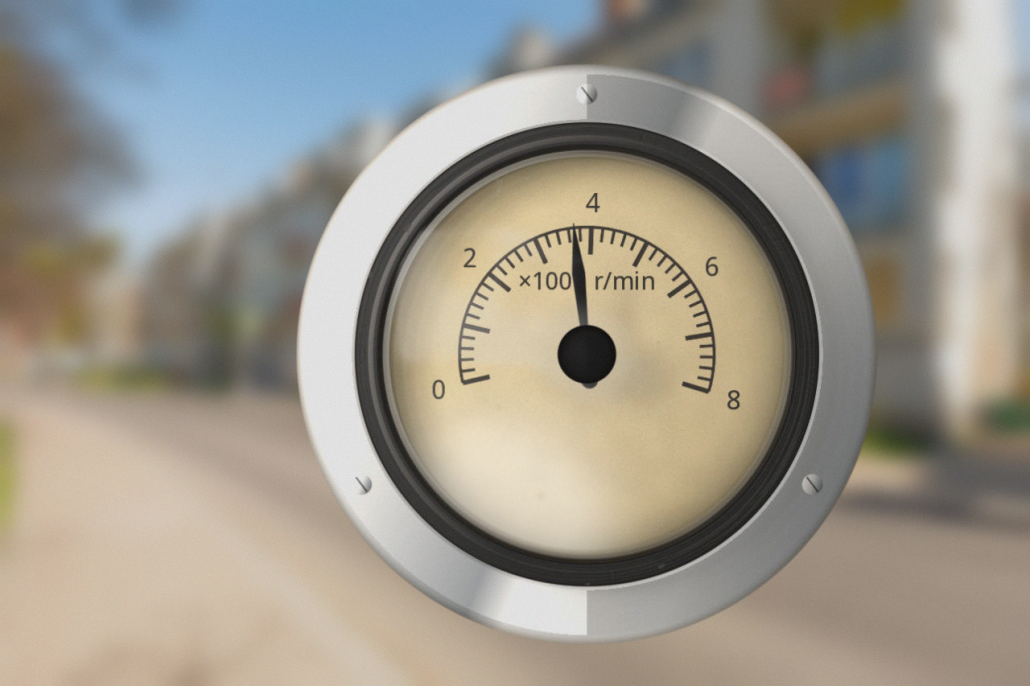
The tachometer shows 3700 rpm
